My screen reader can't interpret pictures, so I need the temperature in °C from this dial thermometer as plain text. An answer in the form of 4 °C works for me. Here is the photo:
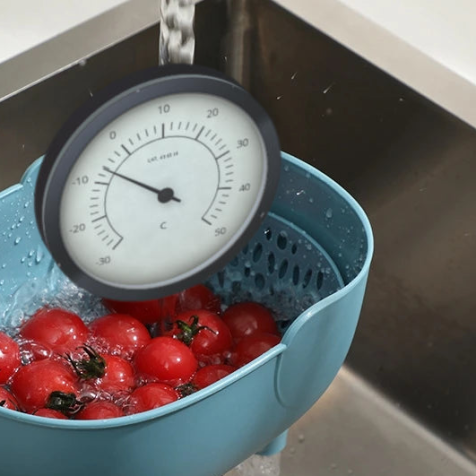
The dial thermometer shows -6 °C
